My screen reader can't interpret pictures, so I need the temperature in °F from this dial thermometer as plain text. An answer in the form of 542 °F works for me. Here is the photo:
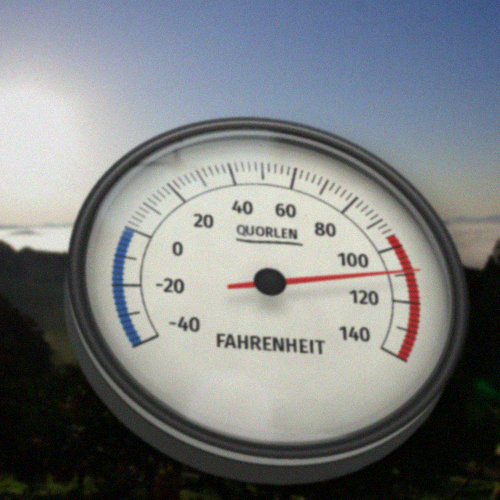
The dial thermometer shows 110 °F
